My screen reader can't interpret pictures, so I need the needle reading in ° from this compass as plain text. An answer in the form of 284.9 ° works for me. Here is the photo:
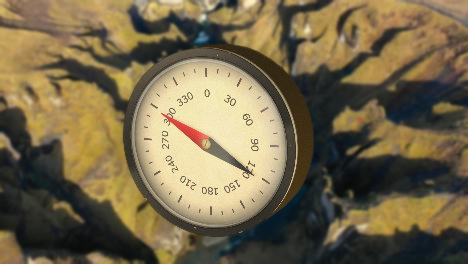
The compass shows 300 °
